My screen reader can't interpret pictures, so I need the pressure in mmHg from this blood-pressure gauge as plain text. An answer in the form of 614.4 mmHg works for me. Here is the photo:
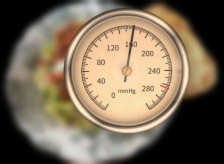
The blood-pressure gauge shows 160 mmHg
